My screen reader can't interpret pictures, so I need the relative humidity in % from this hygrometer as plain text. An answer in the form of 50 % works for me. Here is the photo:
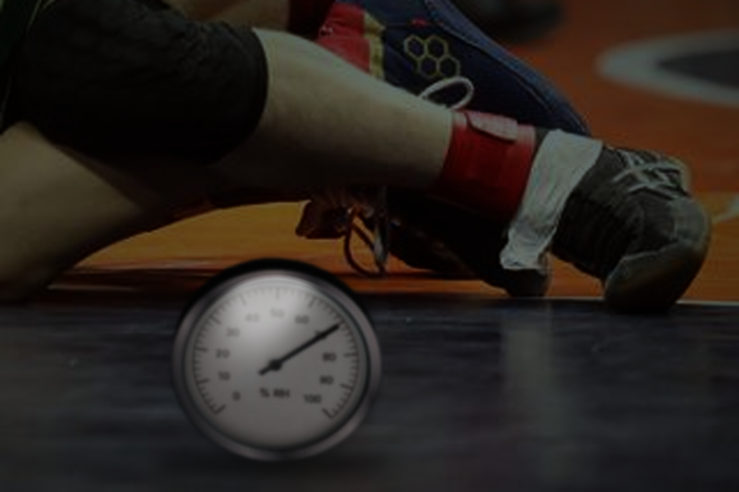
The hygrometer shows 70 %
